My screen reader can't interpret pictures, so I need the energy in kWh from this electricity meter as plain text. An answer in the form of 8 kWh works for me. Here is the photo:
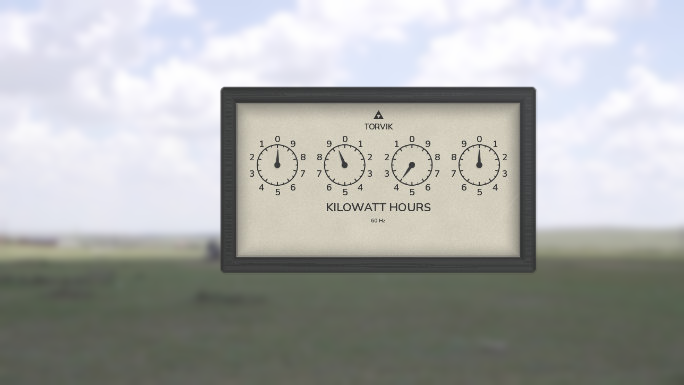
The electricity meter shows 9940 kWh
